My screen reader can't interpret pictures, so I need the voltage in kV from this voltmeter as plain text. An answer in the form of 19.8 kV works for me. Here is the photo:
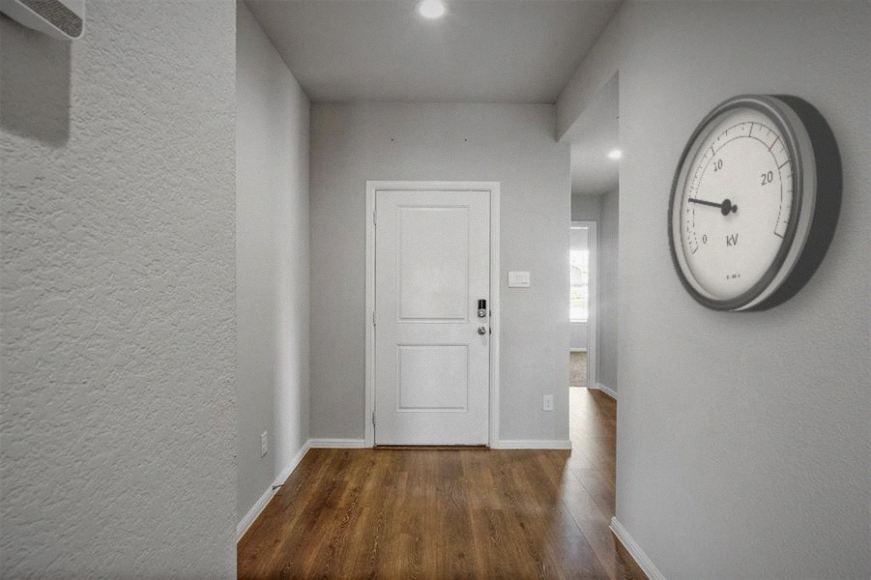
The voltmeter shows 5 kV
